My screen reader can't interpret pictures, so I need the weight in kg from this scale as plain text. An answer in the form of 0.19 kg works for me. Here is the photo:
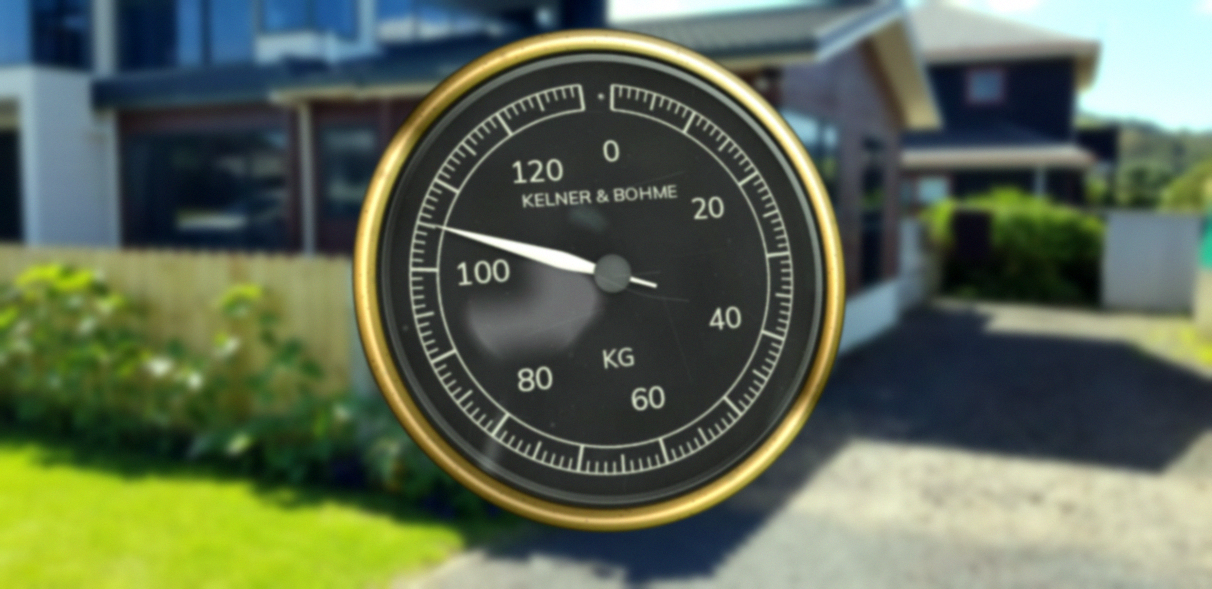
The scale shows 105 kg
